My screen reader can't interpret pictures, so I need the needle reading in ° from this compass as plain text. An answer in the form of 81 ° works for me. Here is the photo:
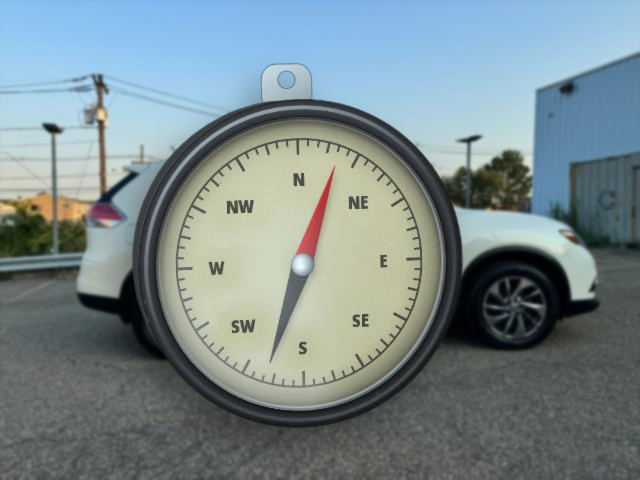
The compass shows 20 °
